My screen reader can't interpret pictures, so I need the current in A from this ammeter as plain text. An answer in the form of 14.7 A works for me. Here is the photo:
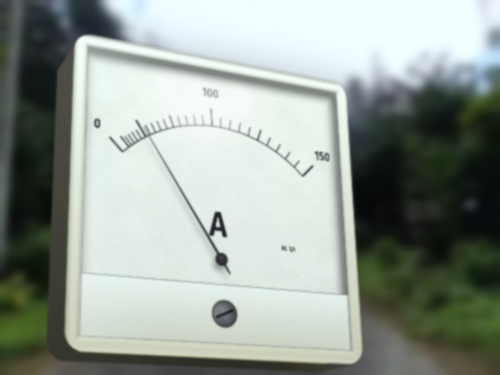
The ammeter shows 50 A
